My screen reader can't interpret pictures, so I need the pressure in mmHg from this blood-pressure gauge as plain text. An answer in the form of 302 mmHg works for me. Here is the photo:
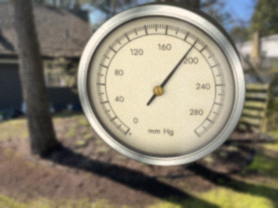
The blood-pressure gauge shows 190 mmHg
